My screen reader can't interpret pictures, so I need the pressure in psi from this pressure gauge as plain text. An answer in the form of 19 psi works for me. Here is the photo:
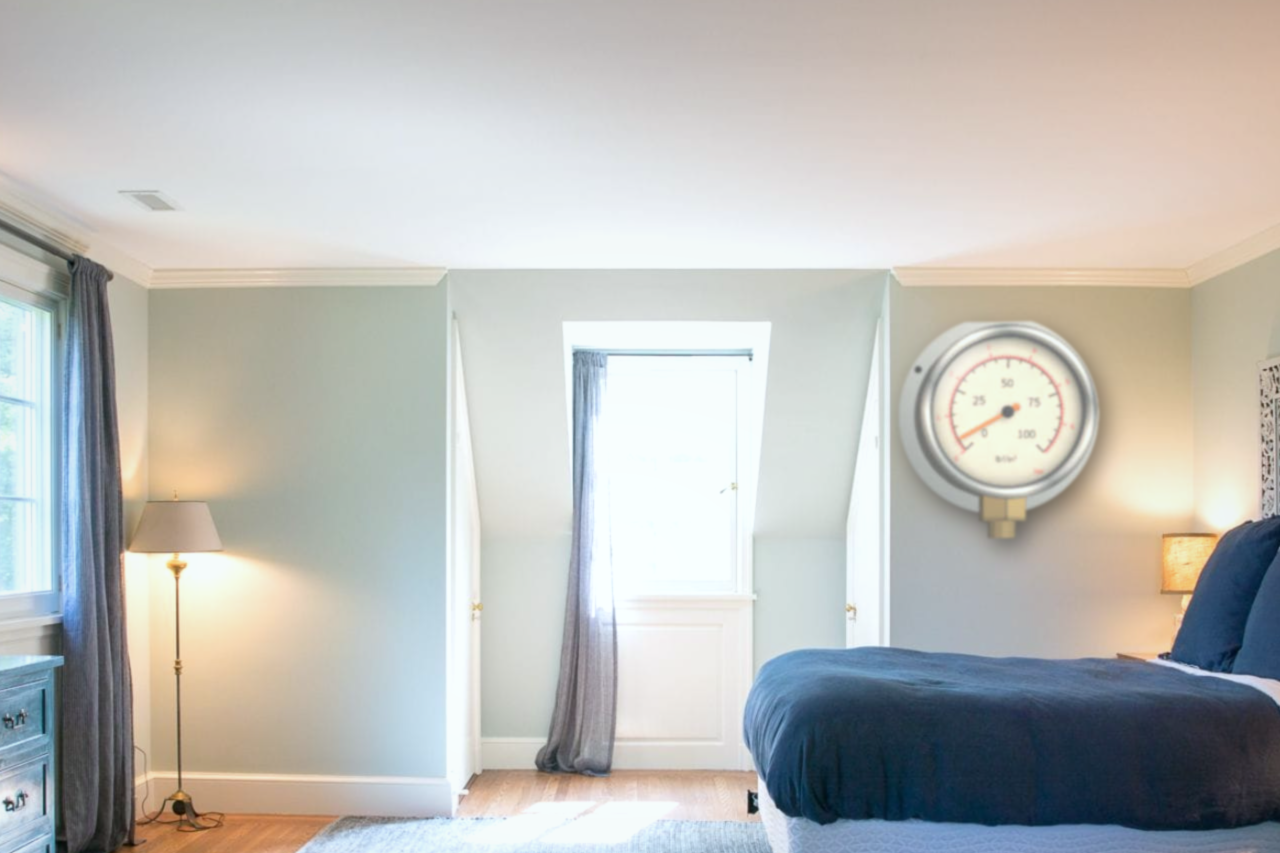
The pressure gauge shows 5 psi
